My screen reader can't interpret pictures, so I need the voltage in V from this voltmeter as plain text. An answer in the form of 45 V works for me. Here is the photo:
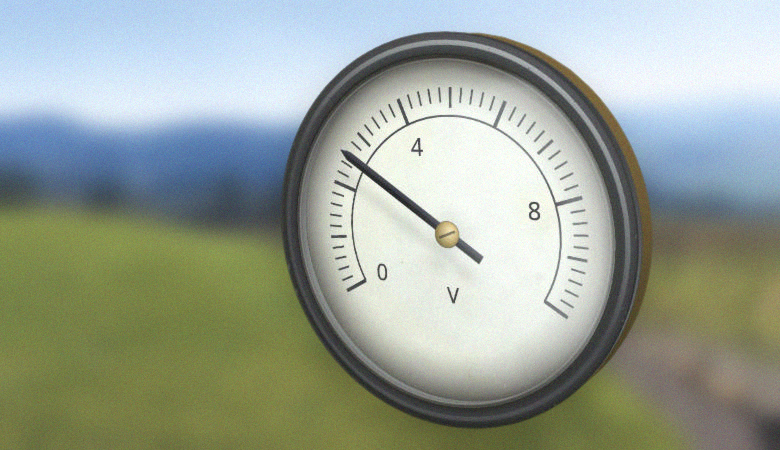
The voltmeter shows 2.6 V
